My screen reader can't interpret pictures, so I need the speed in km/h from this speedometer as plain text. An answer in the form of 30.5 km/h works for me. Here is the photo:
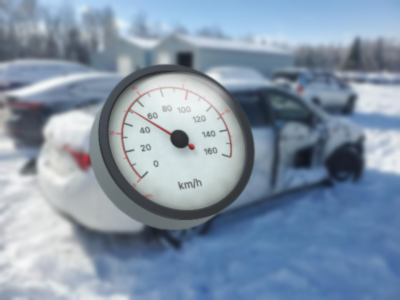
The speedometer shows 50 km/h
